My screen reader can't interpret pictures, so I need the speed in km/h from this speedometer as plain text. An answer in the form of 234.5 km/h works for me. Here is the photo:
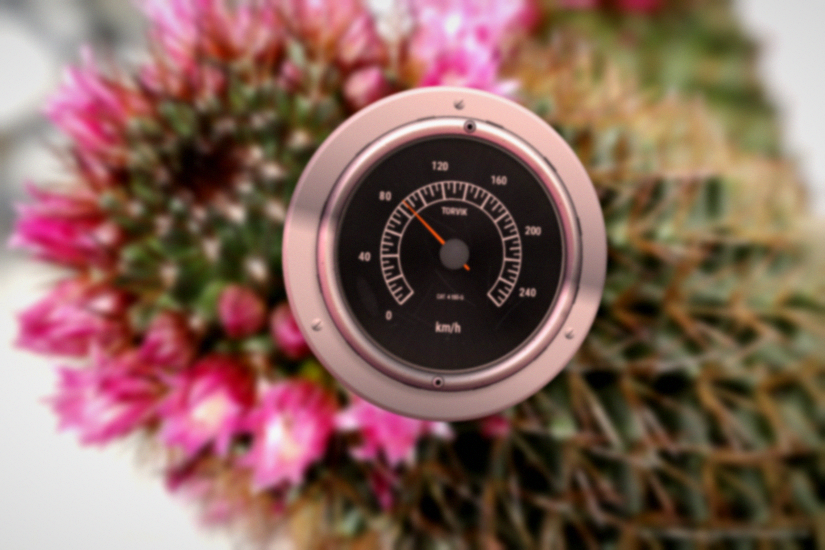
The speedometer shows 85 km/h
